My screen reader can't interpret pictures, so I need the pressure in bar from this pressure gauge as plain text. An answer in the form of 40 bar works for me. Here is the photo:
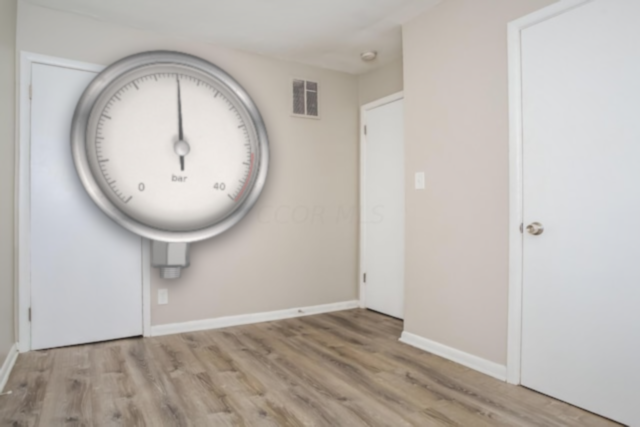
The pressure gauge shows 20 bar
